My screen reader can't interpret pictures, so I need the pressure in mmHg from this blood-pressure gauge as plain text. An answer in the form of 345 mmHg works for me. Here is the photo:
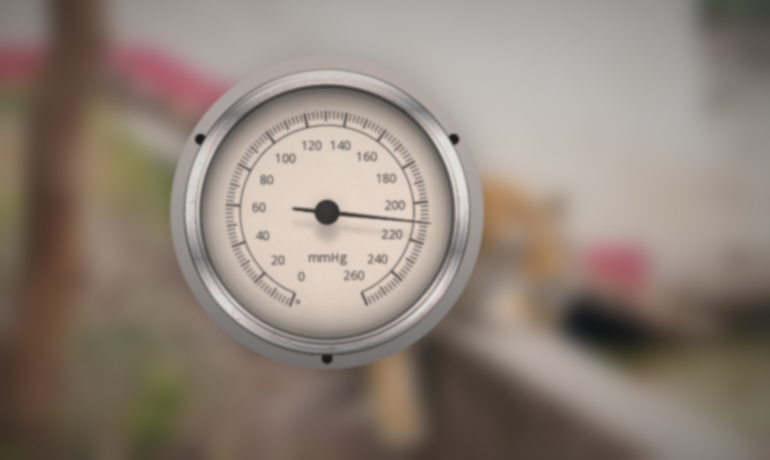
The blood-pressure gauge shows 210 mmHg
